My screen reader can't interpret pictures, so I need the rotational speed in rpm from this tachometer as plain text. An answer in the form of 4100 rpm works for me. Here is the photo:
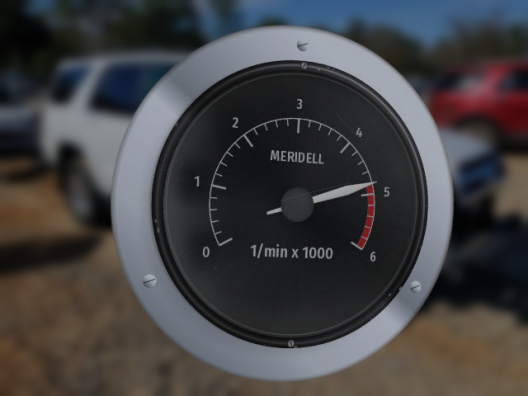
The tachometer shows 4800 rpm
